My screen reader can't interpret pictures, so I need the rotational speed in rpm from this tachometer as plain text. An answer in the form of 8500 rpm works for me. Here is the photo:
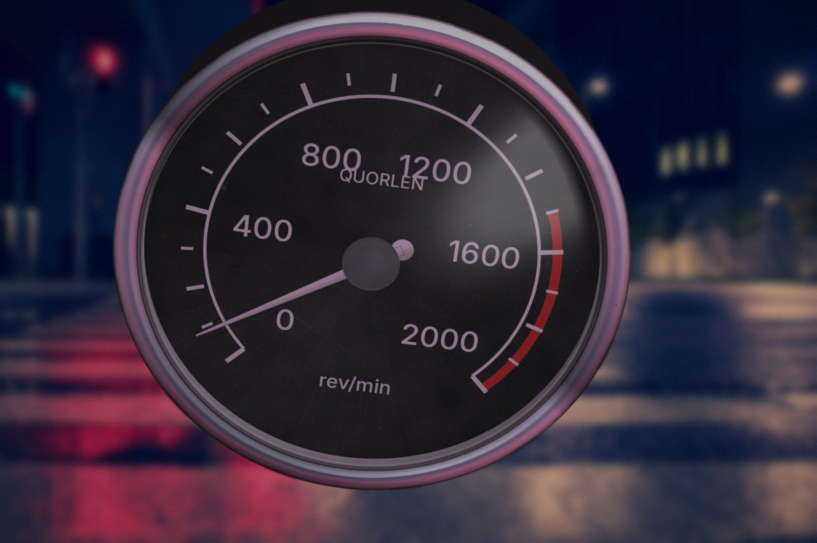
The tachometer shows 100 rpm
